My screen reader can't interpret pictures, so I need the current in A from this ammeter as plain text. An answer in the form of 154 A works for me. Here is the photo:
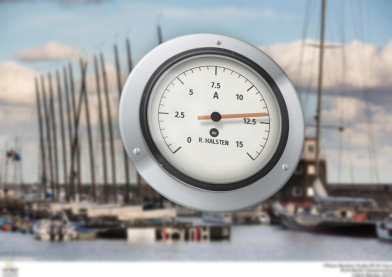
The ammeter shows 12 A
